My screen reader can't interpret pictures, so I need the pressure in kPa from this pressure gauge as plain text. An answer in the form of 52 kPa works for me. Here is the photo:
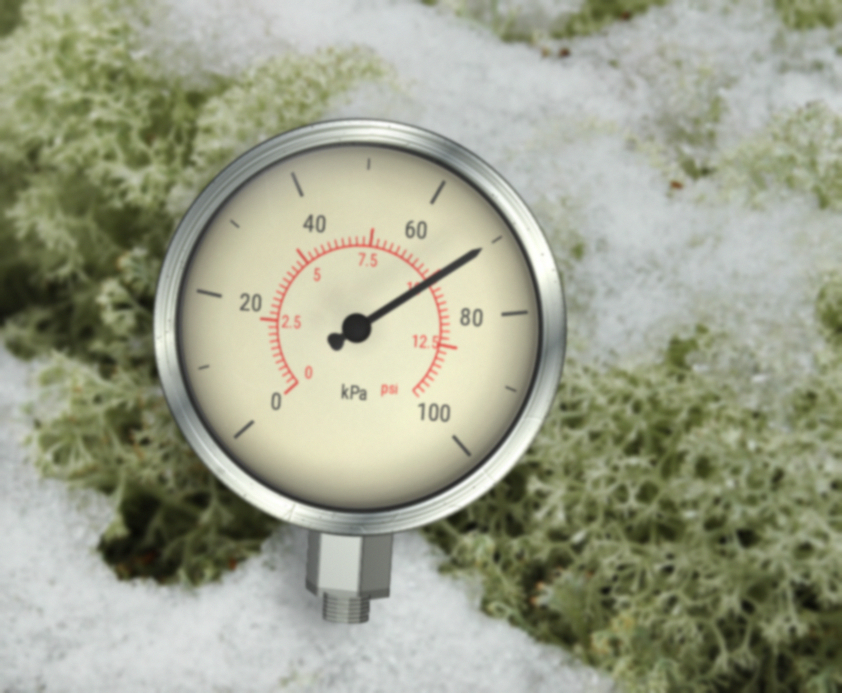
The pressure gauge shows 70 kPa
